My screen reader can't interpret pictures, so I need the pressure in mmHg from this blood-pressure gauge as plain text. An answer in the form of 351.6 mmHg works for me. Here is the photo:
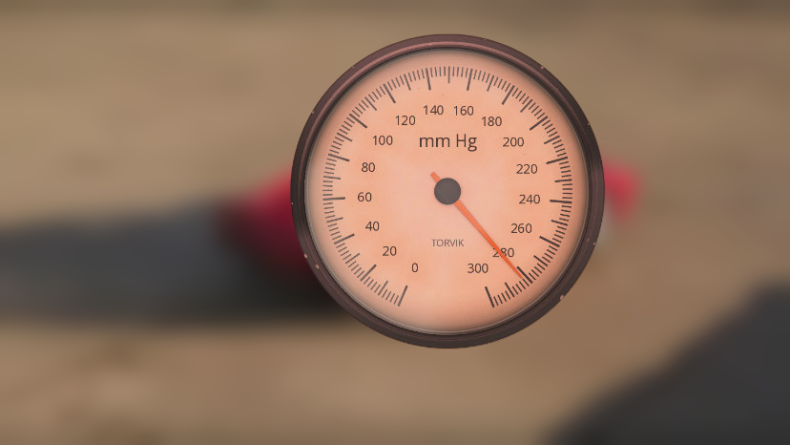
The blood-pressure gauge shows 282 mmHg
